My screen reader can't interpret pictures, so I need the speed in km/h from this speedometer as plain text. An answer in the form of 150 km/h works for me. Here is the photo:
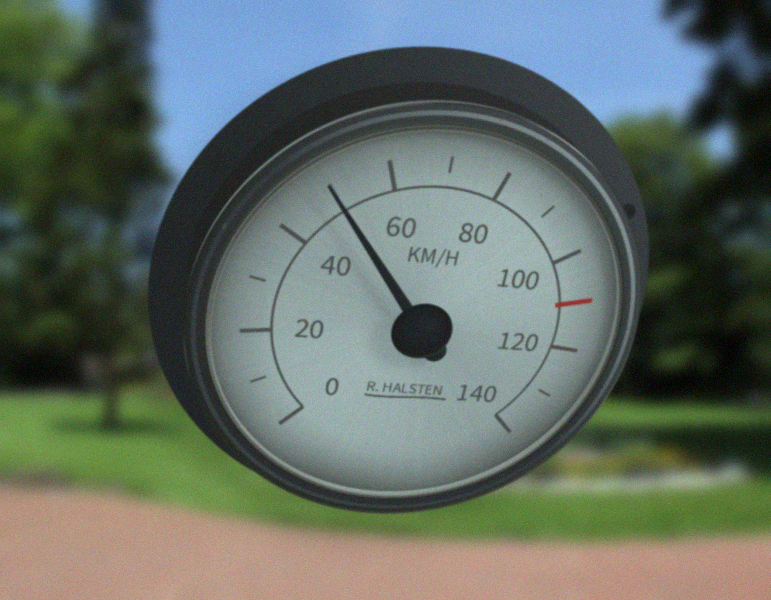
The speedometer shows 50 km/h
